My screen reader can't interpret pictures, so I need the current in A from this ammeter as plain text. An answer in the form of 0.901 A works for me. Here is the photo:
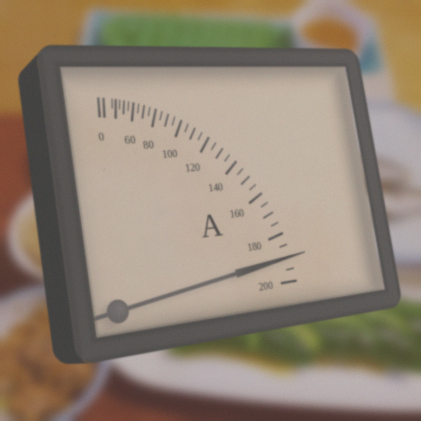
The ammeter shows 190 A
